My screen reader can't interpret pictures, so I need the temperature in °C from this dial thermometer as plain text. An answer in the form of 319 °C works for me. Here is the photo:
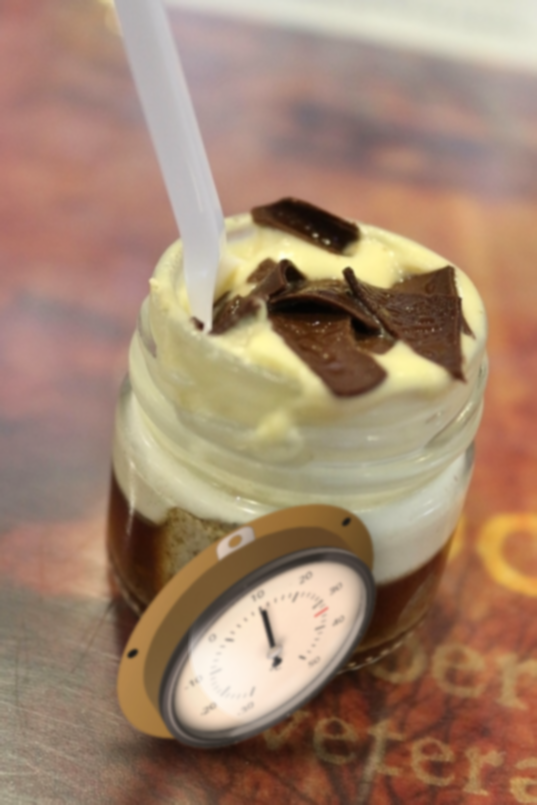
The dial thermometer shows 10 °C
